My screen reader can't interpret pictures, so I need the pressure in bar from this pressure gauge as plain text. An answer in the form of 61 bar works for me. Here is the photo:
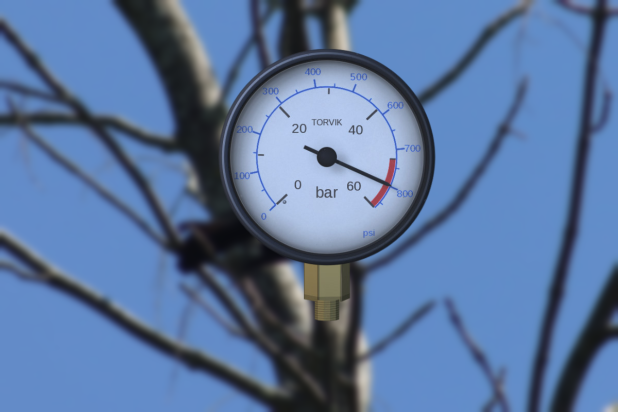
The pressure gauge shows 55 bar
